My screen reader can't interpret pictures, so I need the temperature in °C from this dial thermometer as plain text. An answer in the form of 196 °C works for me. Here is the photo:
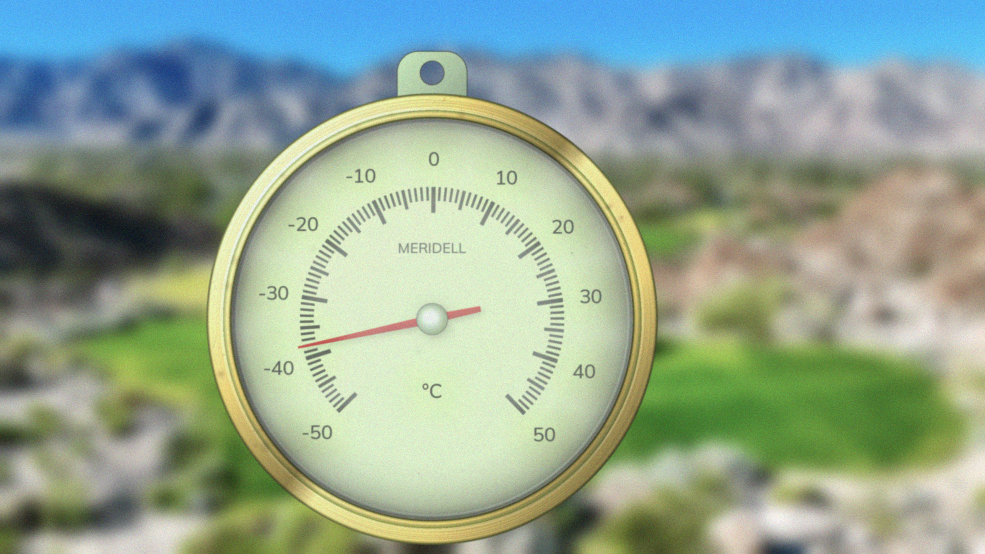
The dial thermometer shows -38 °C
